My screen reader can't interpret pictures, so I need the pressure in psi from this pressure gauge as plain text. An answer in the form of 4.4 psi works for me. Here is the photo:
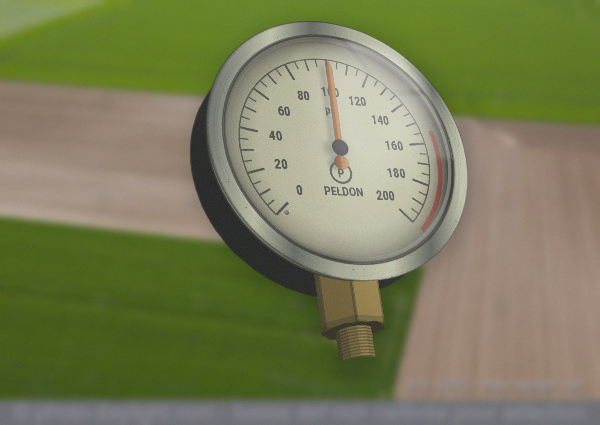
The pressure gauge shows 100 psi
